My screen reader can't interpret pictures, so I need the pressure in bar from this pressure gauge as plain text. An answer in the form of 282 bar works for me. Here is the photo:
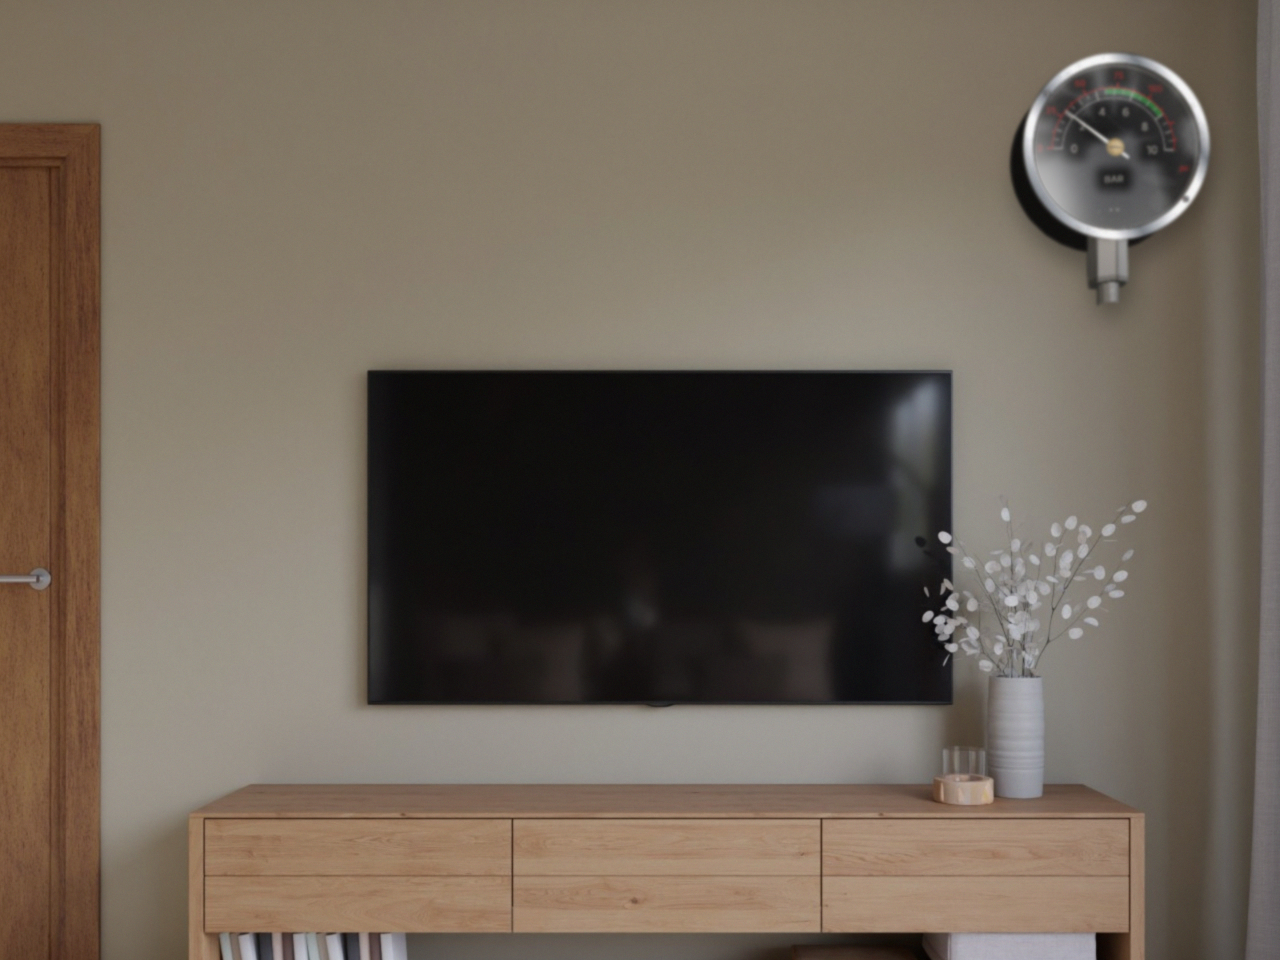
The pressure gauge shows 2 bar
